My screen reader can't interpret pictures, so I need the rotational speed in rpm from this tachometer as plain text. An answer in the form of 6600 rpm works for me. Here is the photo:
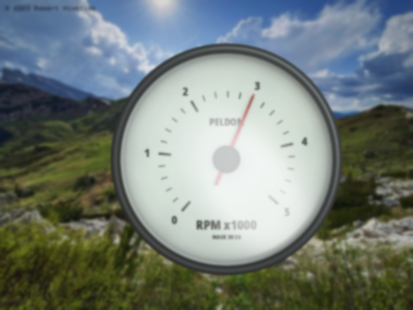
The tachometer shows 3000 rpm
